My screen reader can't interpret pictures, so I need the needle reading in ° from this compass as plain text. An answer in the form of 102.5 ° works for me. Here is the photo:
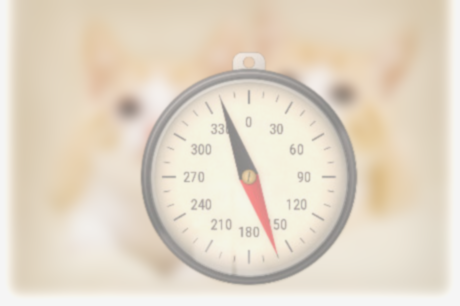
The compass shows 160 °
